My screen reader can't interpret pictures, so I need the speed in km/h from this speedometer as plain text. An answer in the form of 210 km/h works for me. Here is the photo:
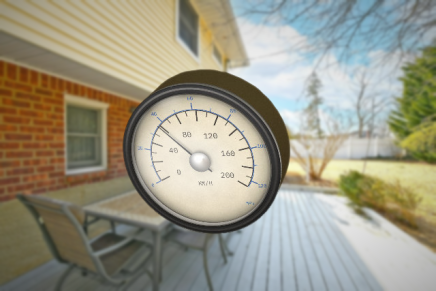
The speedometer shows 60 km/h
